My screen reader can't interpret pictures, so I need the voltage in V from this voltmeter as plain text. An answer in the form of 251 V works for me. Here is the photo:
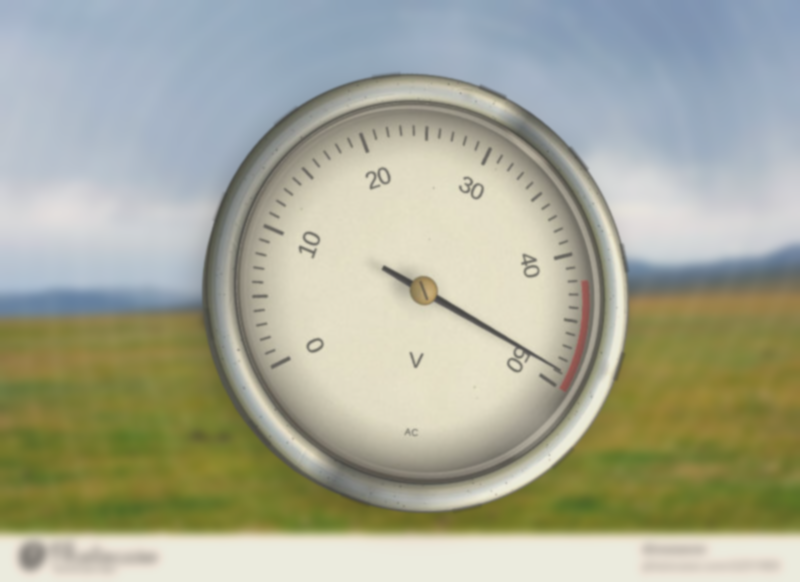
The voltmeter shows 49 V
